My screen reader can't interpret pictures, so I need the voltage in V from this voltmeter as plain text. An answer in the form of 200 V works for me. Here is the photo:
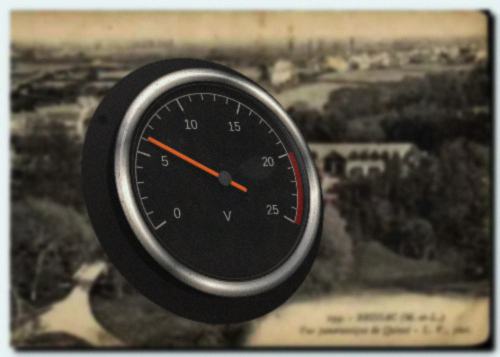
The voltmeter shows 6 V
